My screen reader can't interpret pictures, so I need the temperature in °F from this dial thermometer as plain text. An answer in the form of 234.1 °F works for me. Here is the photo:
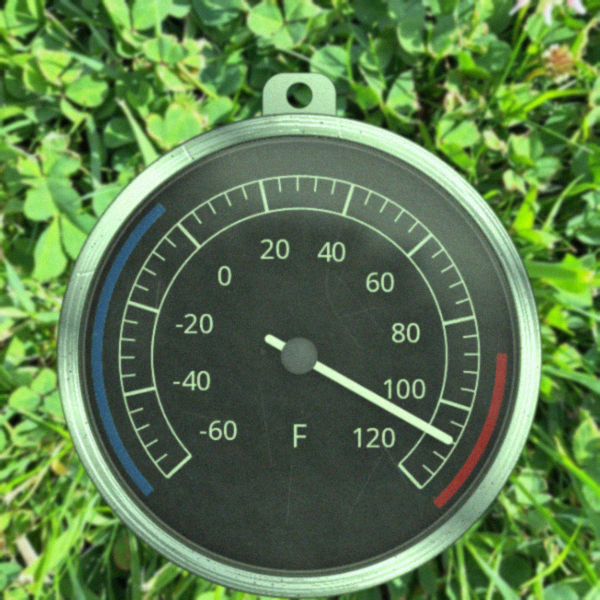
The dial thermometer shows 108 °F
